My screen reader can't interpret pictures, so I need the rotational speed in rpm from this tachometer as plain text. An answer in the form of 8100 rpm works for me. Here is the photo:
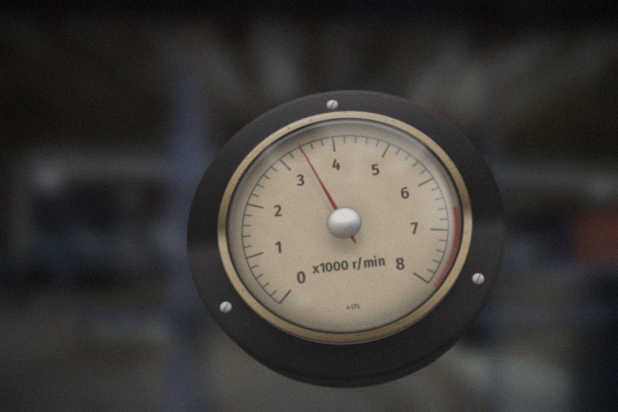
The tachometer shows 3400 rpm
